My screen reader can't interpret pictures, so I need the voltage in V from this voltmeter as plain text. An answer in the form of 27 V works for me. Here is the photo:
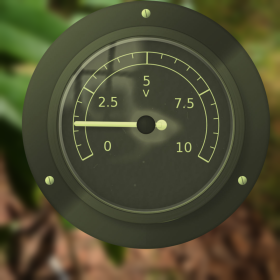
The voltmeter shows 1.25 V
